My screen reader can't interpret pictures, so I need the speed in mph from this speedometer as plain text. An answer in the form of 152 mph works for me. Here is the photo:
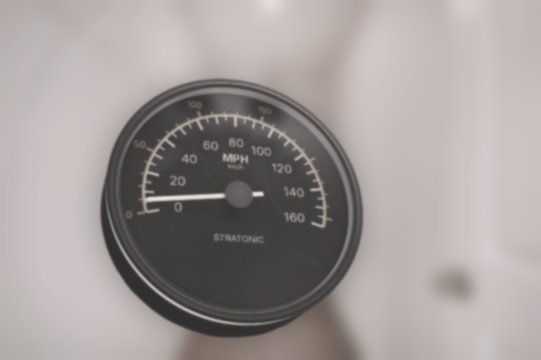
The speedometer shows 5 mph
